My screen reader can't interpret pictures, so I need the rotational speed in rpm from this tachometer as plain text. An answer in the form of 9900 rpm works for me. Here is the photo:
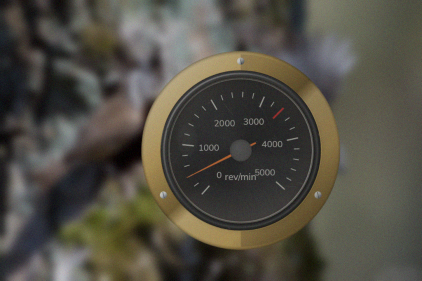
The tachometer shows 400 rpm
